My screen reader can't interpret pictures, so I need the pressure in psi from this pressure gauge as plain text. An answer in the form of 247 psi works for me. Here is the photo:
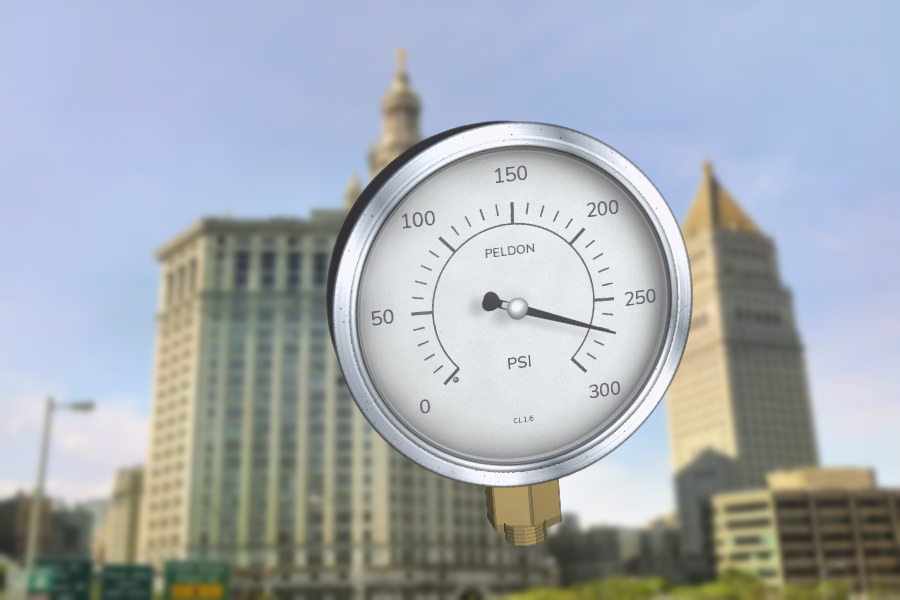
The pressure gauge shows 270 psi
